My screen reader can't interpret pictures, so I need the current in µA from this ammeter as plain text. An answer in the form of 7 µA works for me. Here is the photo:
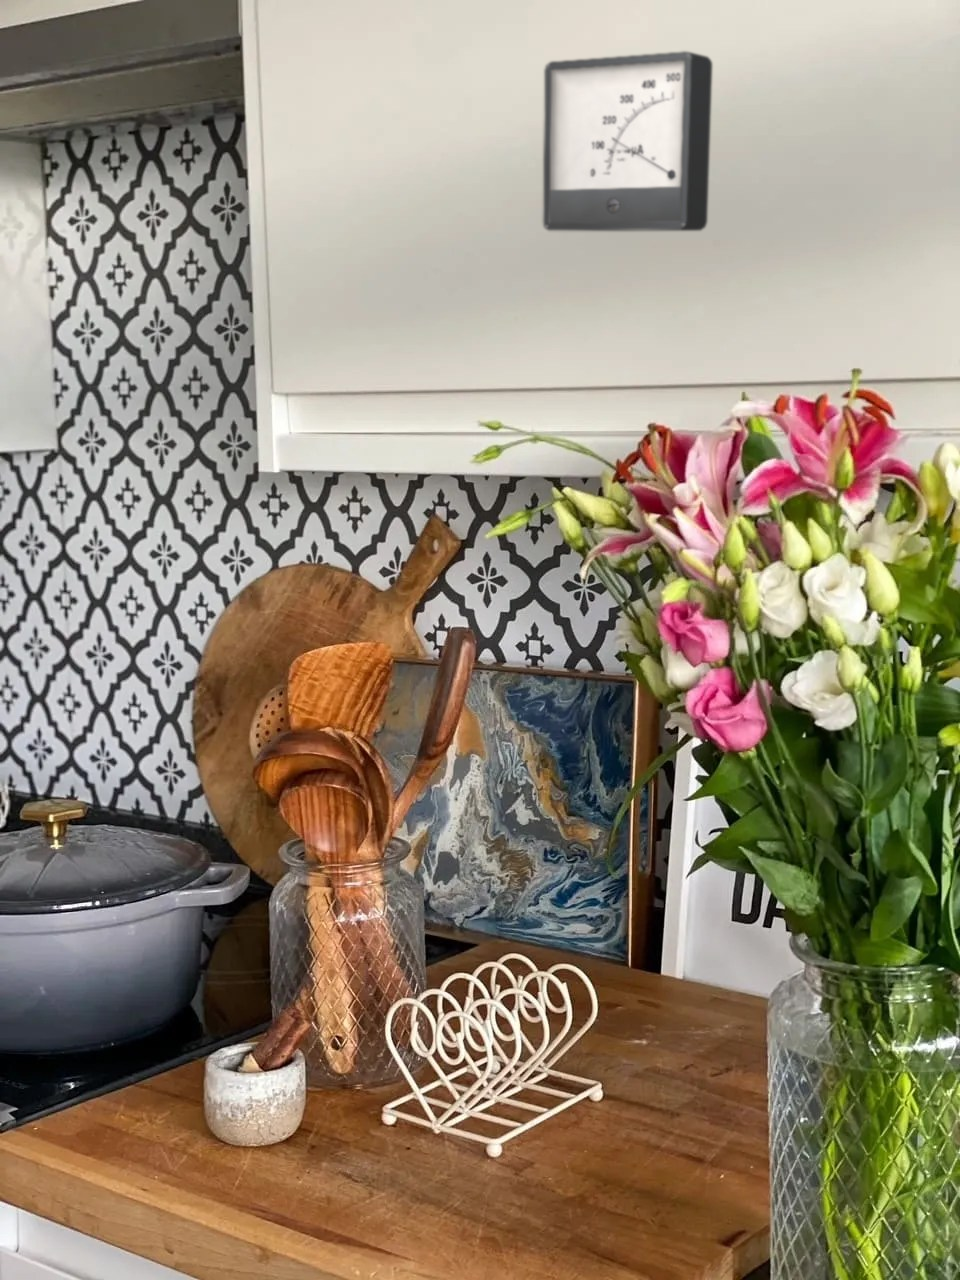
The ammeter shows 150 µA
